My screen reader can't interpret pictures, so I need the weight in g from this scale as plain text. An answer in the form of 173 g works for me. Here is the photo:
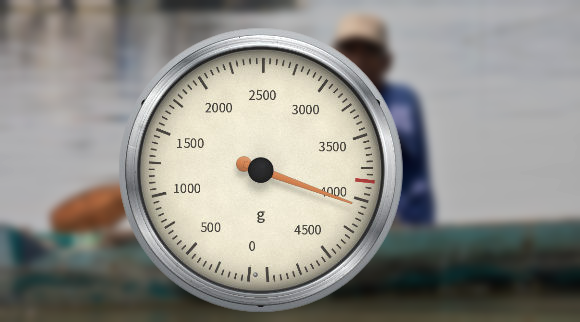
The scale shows 4050 g
